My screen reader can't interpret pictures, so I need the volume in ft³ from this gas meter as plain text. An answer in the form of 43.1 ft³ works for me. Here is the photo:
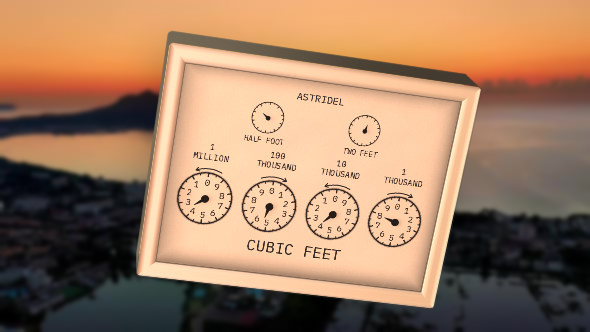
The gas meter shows 353800 ft³
